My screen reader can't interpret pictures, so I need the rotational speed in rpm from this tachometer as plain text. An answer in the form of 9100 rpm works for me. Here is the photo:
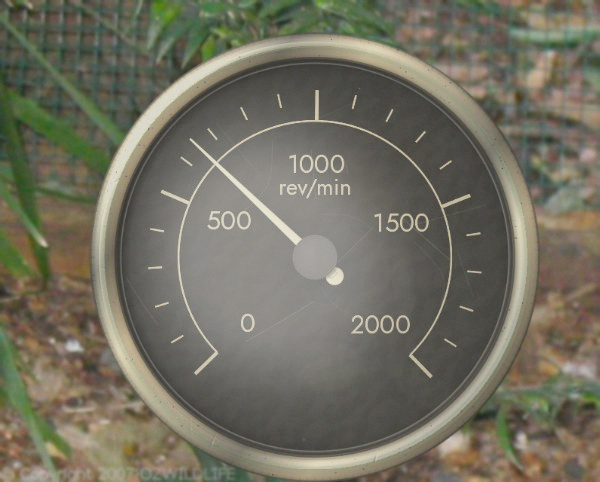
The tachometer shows 650 rpm
